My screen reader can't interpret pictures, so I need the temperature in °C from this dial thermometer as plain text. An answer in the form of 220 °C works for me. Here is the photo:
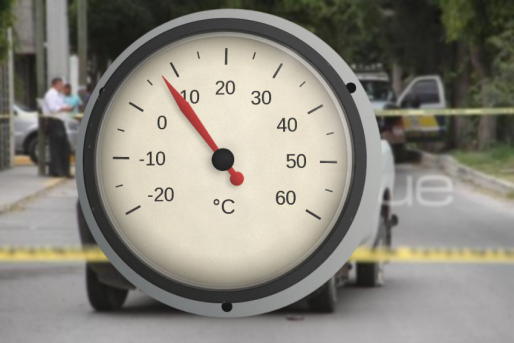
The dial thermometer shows 7.5 °C
